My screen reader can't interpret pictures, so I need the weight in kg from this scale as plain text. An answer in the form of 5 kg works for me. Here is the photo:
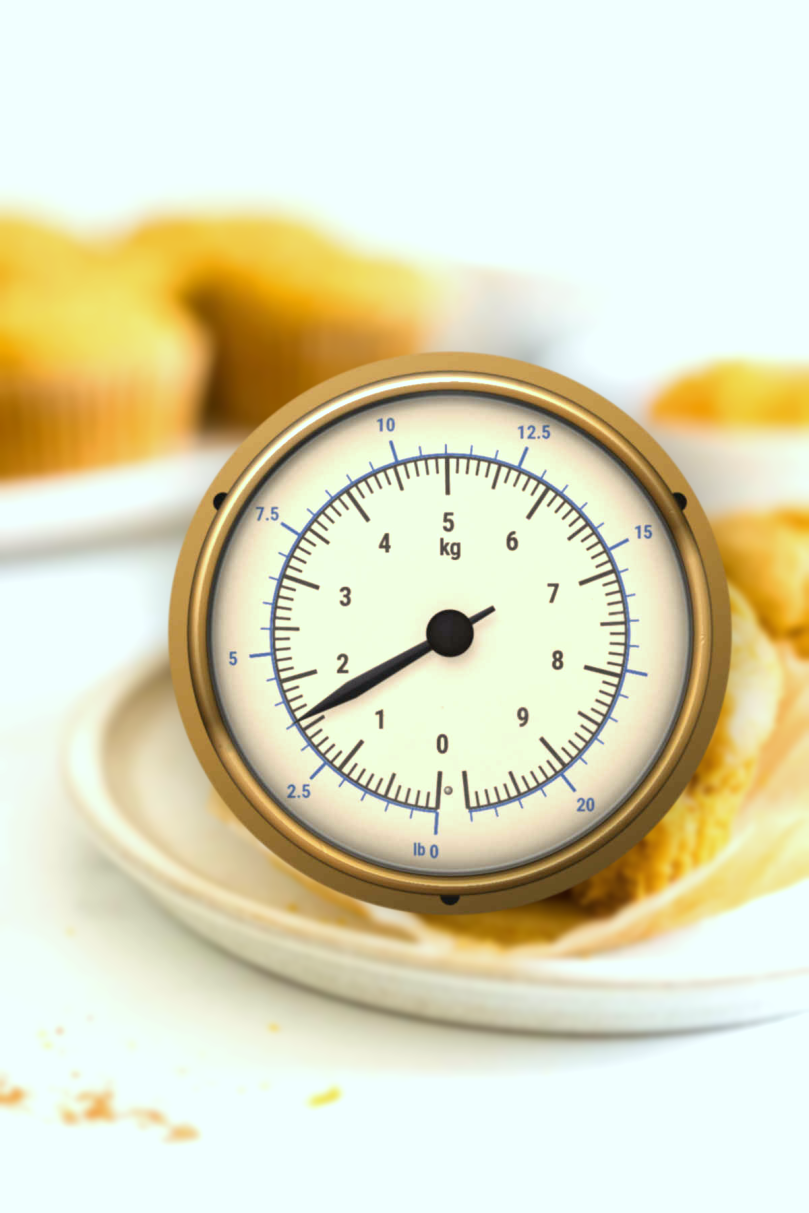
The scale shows 1.6 kg
